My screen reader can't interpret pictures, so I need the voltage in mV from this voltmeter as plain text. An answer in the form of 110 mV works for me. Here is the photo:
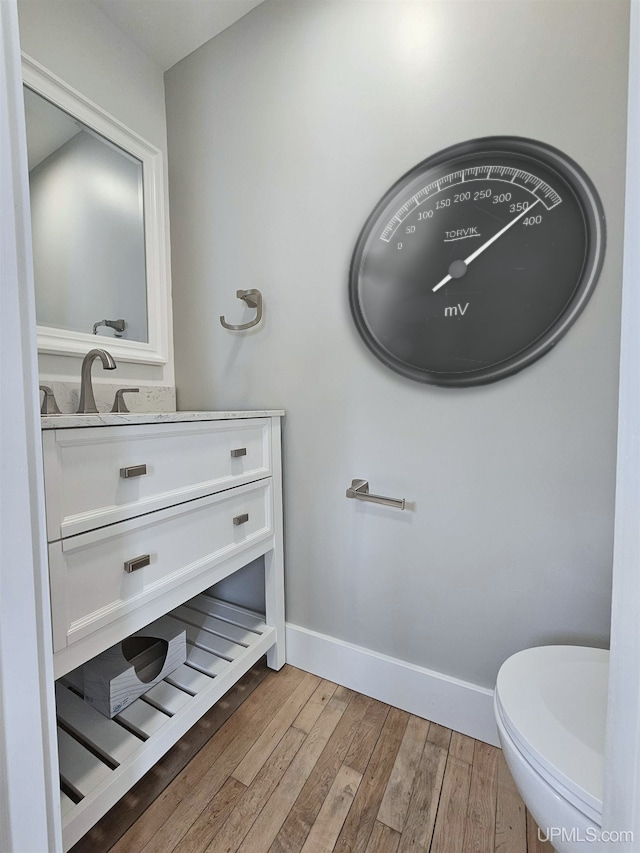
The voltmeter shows 375 mV
